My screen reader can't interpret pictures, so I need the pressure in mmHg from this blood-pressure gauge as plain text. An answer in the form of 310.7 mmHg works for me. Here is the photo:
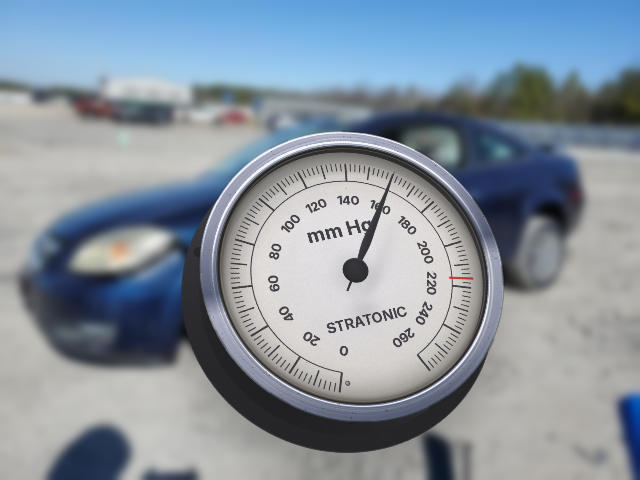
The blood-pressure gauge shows 160 mmHg
